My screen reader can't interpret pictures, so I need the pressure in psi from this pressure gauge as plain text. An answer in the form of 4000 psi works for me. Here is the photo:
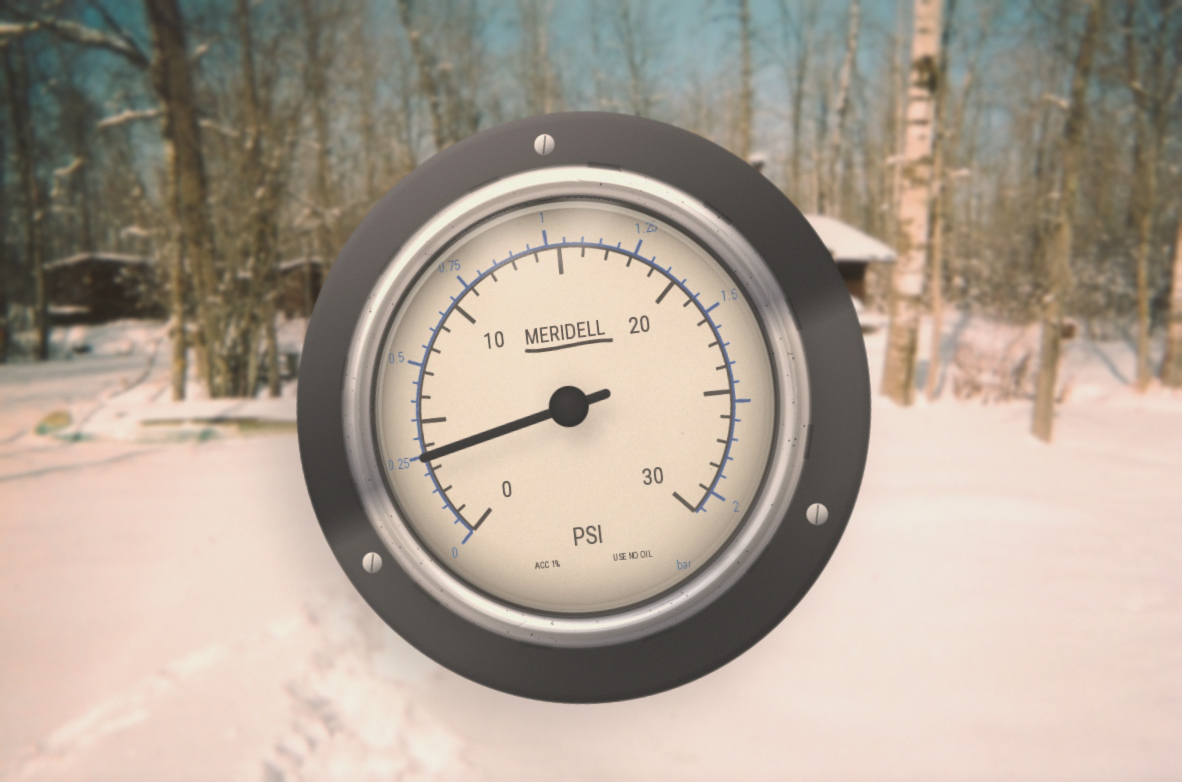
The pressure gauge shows 3.5 psi
